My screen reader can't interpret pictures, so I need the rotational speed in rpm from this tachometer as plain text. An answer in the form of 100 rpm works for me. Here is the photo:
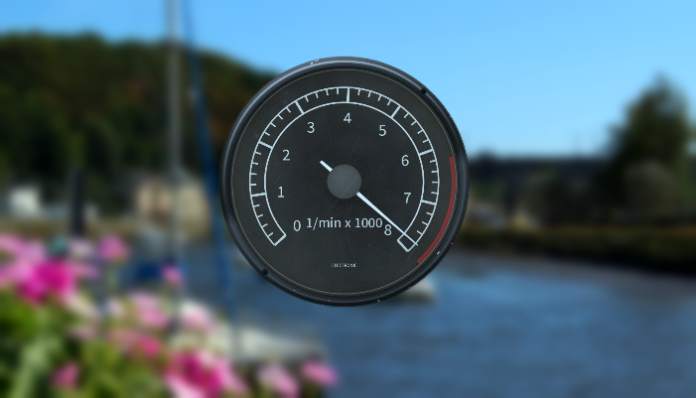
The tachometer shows 7800 rpm
